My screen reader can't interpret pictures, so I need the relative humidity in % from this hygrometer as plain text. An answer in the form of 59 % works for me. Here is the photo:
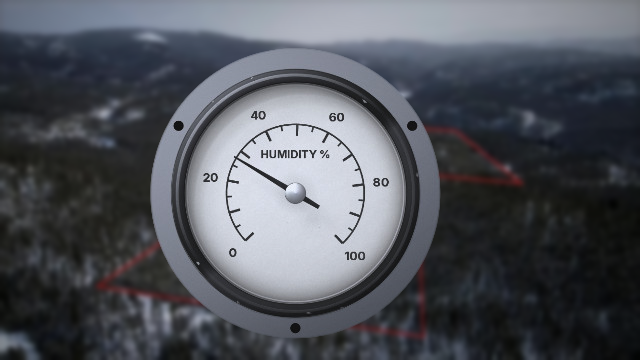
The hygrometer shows 27.5 %
